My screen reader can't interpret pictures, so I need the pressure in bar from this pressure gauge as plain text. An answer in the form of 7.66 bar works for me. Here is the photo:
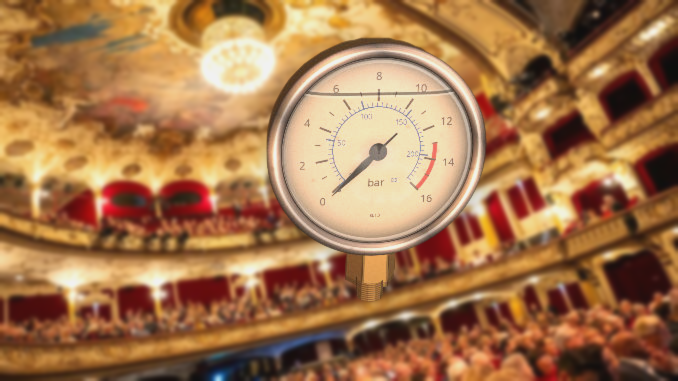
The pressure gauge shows 0 bar
